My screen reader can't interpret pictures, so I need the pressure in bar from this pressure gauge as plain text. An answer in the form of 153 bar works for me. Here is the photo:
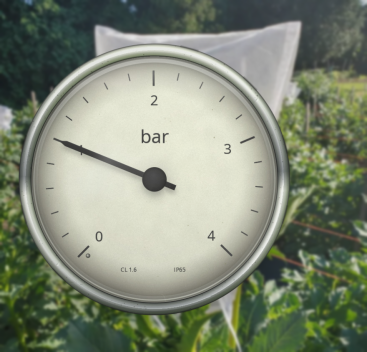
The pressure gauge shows 1 bar
